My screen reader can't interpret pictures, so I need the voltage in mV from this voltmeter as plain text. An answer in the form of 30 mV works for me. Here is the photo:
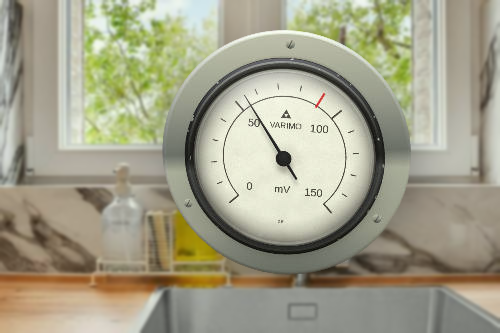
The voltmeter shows 55 mV
